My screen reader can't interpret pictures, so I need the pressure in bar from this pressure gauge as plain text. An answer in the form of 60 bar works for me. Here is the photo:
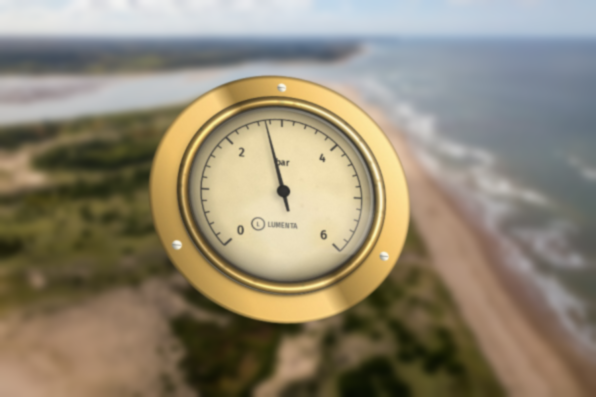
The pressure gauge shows 2.7 bar
